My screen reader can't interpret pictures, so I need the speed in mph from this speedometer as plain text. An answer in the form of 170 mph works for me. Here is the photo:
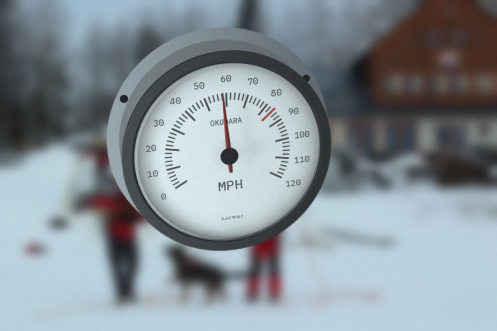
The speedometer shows 58 mph
